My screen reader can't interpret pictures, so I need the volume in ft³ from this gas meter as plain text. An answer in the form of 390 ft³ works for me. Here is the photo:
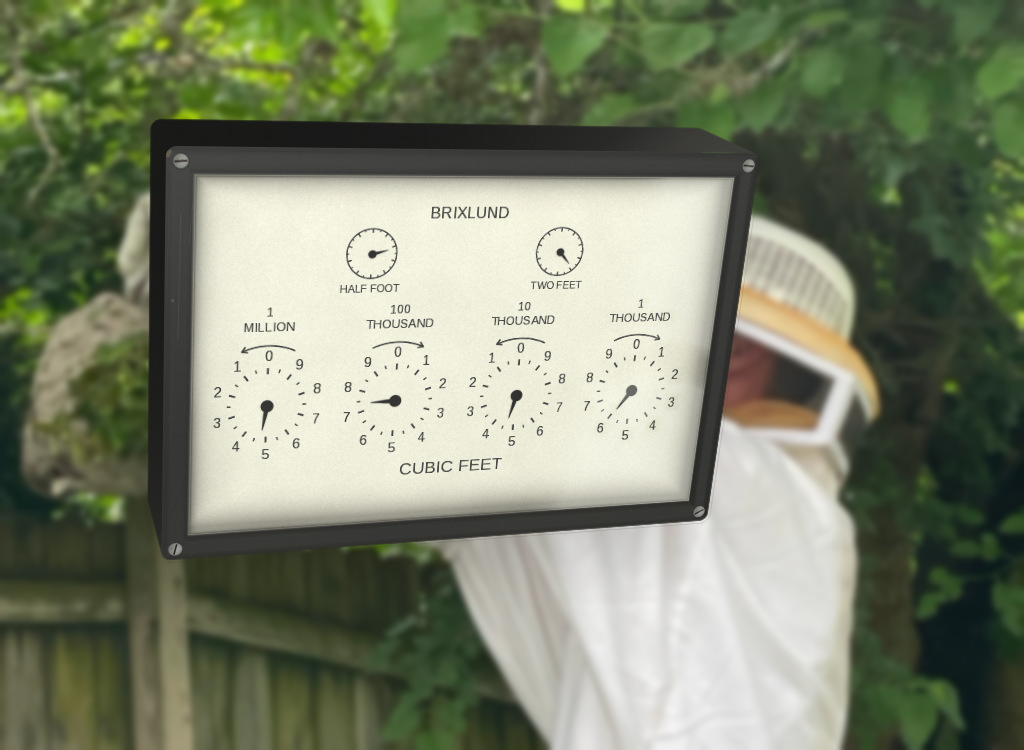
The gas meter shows 474600 ft³
